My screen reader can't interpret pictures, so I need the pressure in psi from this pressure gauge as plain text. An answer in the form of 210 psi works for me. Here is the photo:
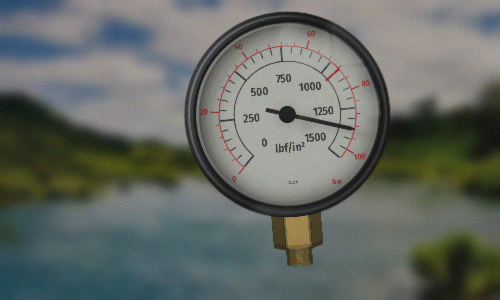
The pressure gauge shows 1350 psi
